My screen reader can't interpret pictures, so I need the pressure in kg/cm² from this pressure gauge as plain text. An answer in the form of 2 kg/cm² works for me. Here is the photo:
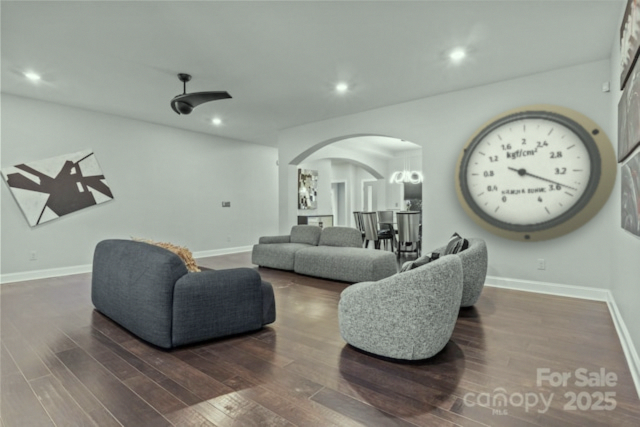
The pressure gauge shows 3.5 kg/cm²
